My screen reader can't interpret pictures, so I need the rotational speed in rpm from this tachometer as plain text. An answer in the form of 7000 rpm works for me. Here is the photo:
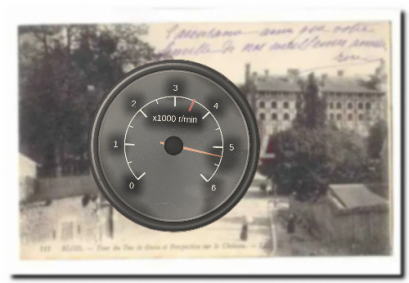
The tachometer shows 5250 rpm
